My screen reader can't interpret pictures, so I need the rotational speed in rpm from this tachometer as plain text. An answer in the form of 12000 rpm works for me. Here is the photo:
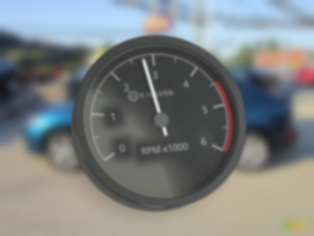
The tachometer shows 2750 rpm
